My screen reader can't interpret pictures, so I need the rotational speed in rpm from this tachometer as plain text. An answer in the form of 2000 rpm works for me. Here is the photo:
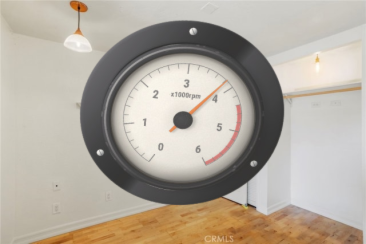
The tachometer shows 3800 rpm
